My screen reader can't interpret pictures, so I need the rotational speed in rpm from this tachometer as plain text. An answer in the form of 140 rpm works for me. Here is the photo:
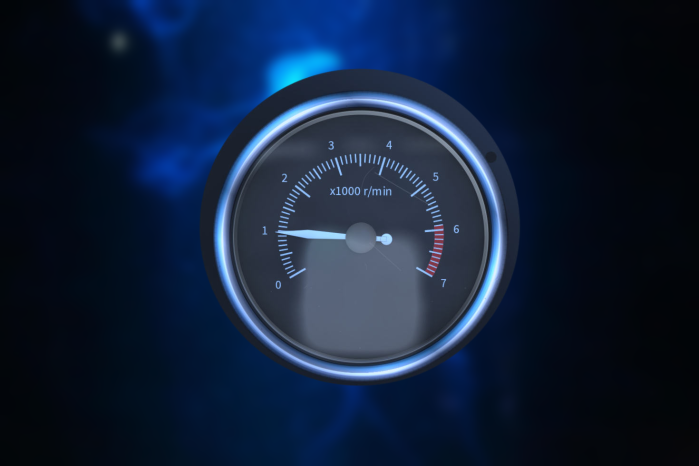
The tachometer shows 1000 rpm
